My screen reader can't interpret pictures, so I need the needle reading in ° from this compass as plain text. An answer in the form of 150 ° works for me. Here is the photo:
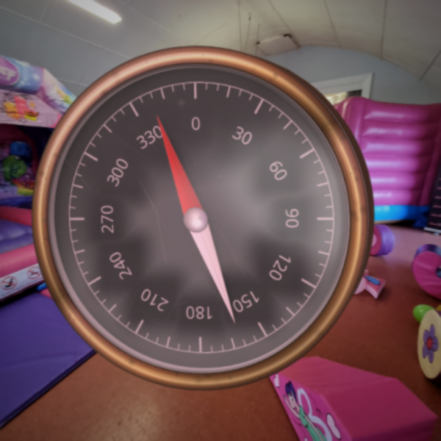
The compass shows 340 °
